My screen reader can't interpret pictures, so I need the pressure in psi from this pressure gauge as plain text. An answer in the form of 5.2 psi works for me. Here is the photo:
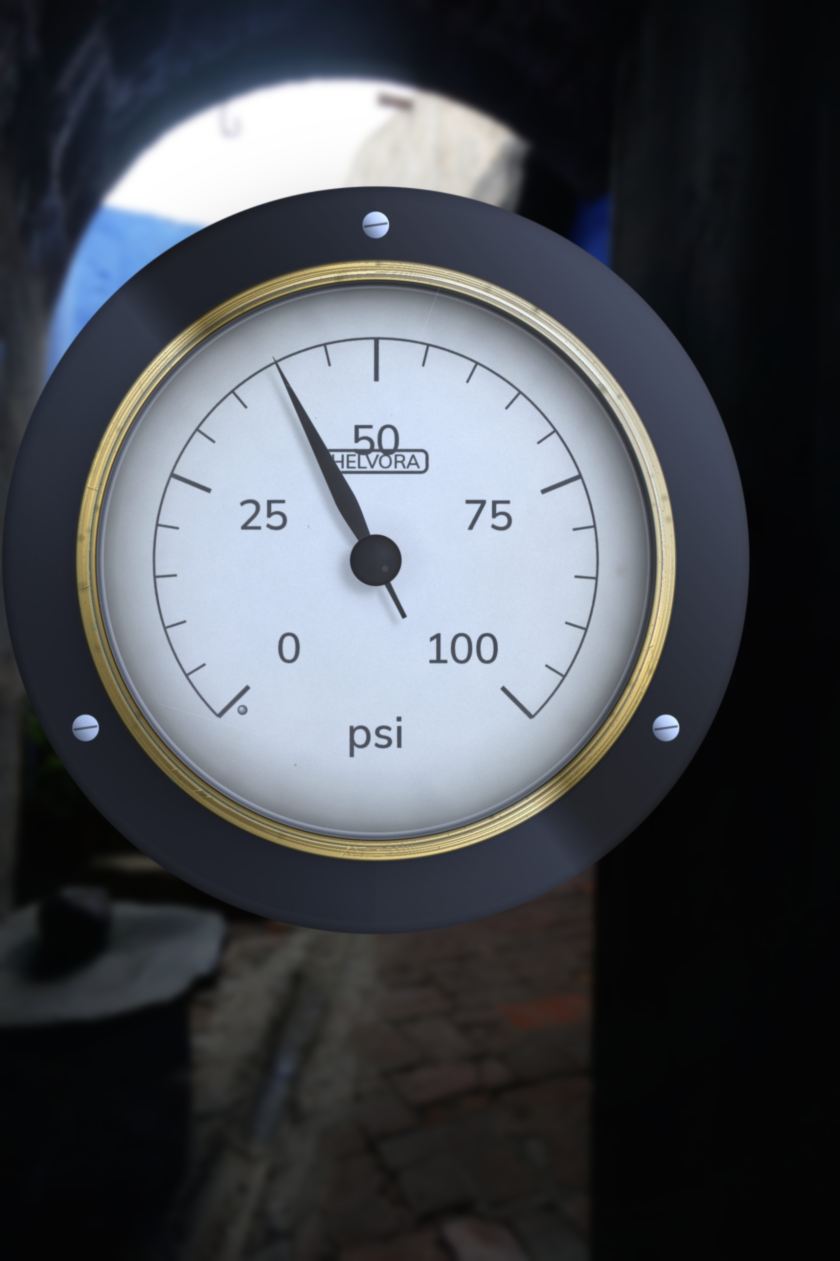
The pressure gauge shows 40 psi
